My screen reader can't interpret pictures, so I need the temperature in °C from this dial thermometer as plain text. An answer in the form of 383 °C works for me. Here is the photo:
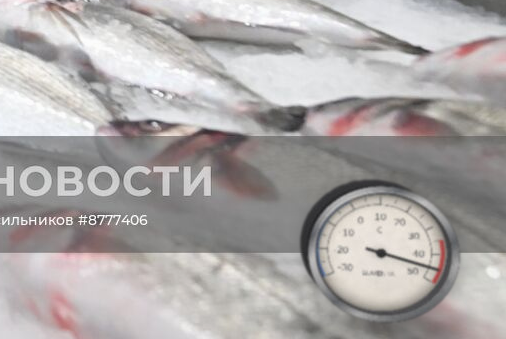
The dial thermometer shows 45 °C
